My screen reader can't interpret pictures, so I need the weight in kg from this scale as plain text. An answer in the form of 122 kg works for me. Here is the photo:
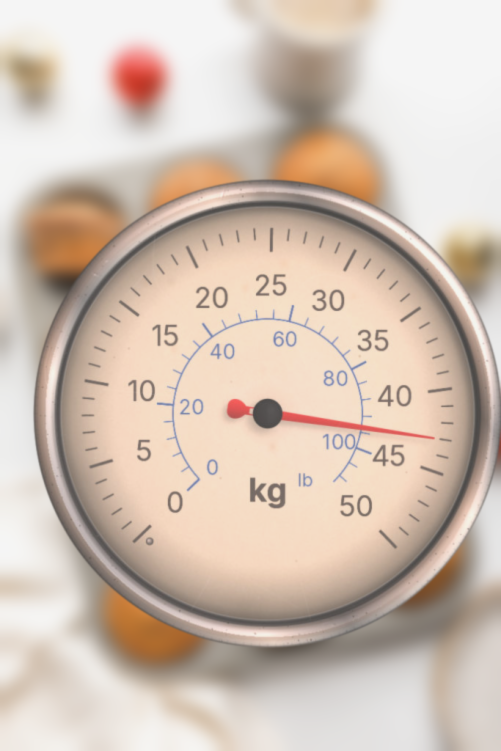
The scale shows 43 kg
